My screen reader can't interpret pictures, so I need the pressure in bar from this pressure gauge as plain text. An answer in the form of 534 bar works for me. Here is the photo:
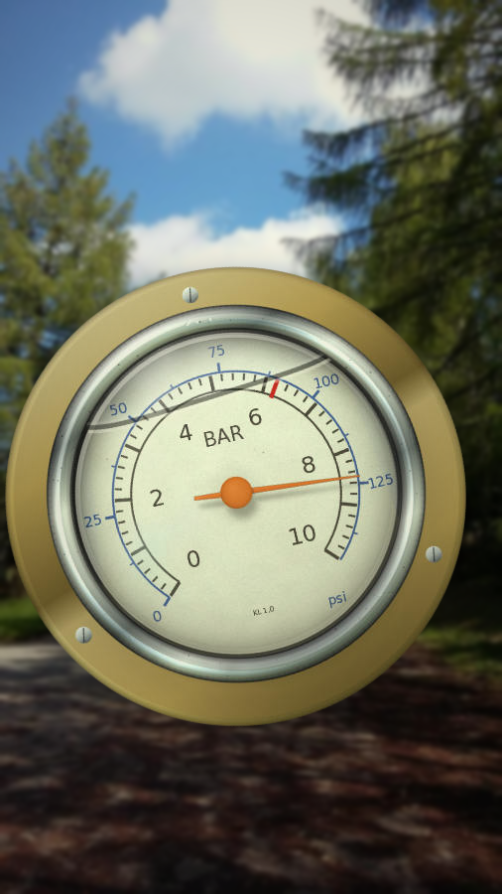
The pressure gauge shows 8.5 bar
